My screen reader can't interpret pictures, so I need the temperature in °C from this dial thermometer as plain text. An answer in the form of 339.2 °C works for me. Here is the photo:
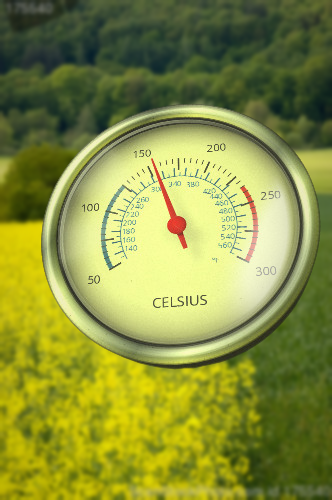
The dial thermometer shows 155 °C
